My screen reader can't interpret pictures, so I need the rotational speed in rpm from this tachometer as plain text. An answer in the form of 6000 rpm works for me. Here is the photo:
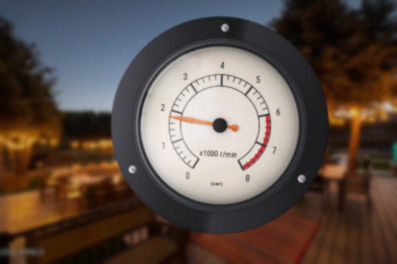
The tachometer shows 1800 rpm
